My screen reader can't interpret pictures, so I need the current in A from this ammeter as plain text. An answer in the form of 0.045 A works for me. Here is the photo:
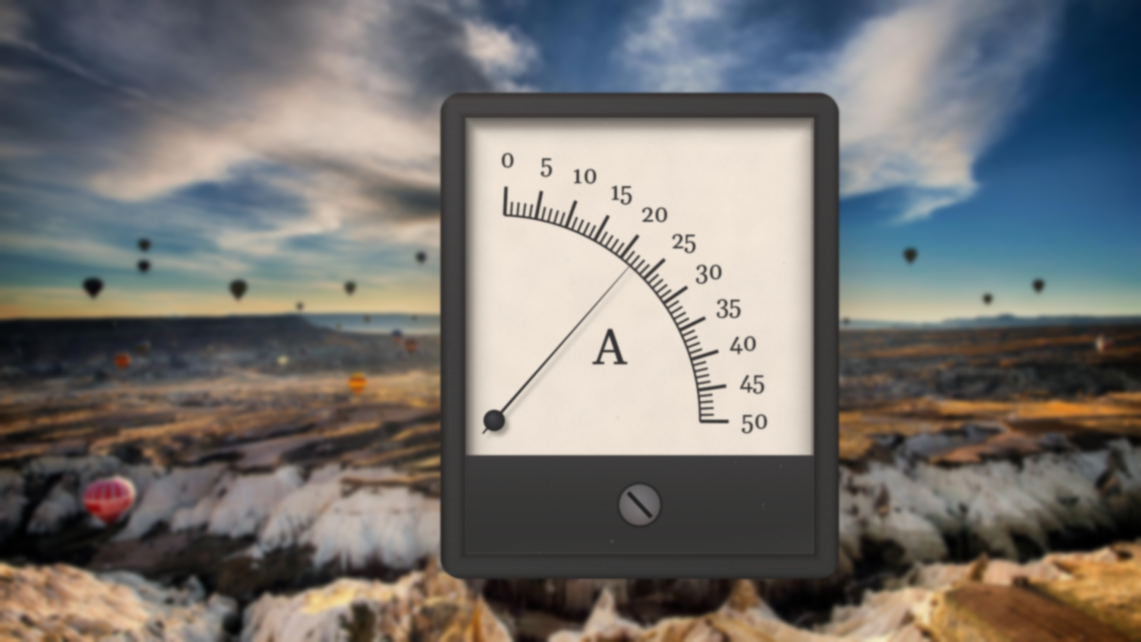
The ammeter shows 22 A
